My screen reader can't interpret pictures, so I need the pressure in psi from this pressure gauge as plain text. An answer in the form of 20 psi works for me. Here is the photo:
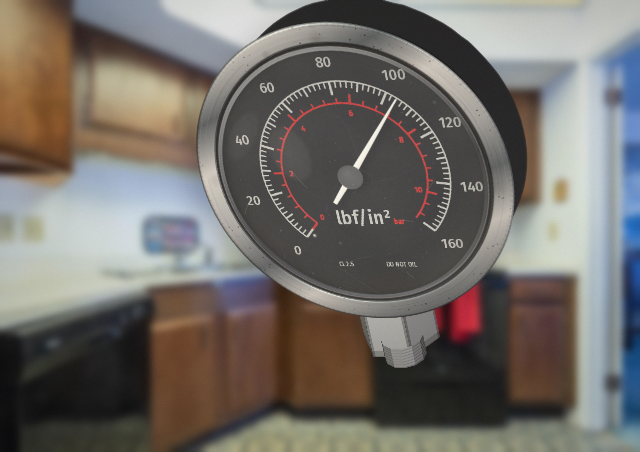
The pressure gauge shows 104 psi
